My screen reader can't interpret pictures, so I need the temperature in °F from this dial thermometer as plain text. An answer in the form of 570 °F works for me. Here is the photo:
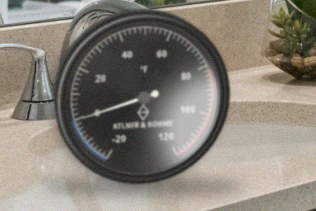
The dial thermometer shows 0 °F
